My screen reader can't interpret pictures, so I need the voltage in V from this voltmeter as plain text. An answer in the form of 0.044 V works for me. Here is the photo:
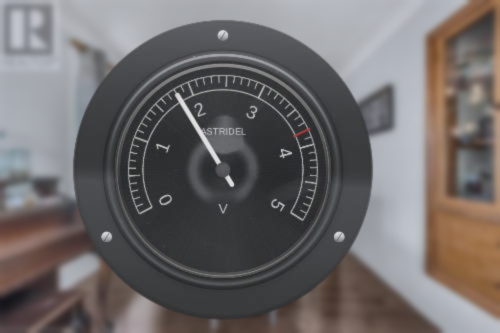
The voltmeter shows 1.8 V
